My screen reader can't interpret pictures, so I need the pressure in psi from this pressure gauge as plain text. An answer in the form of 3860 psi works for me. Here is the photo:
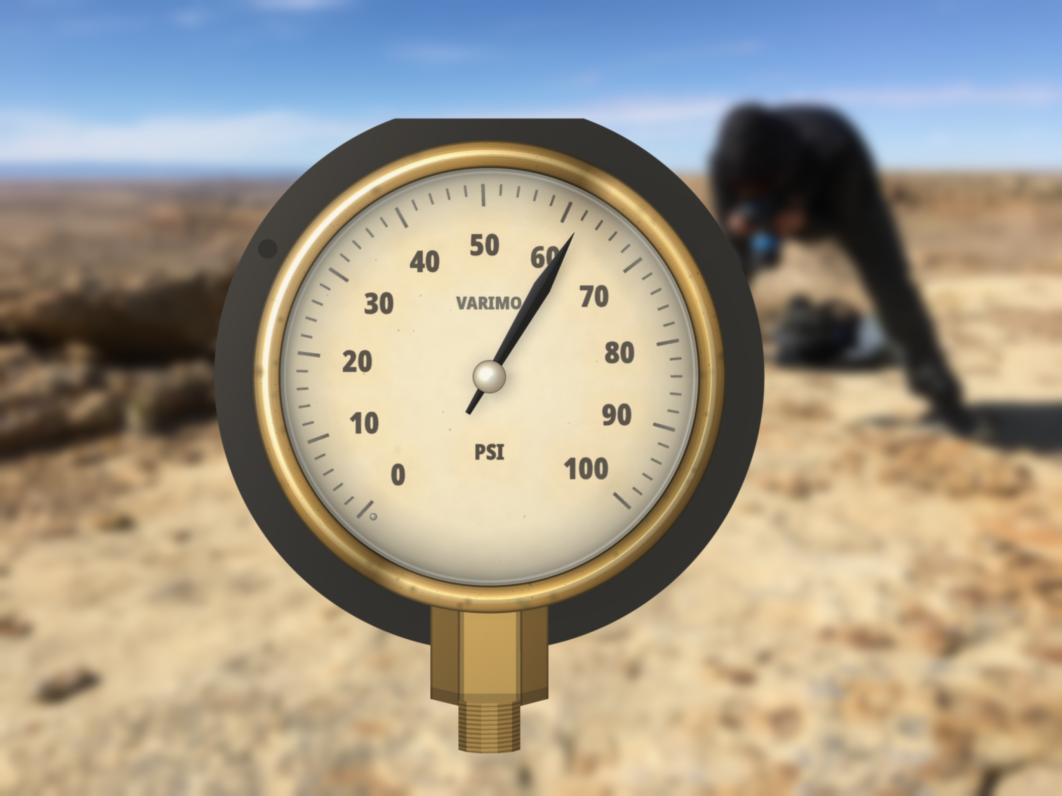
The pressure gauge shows 62 psi
